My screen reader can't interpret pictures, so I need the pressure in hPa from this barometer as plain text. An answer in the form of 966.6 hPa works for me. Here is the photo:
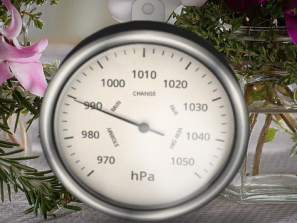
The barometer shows 990 hPa
